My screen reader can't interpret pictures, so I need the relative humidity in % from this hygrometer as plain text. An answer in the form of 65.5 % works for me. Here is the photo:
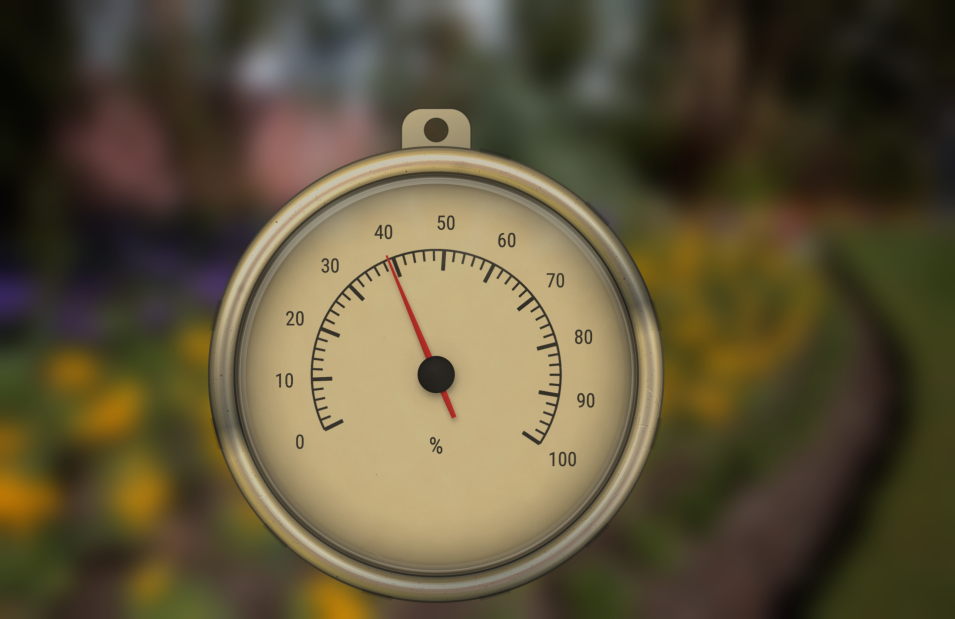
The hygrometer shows 39 %
